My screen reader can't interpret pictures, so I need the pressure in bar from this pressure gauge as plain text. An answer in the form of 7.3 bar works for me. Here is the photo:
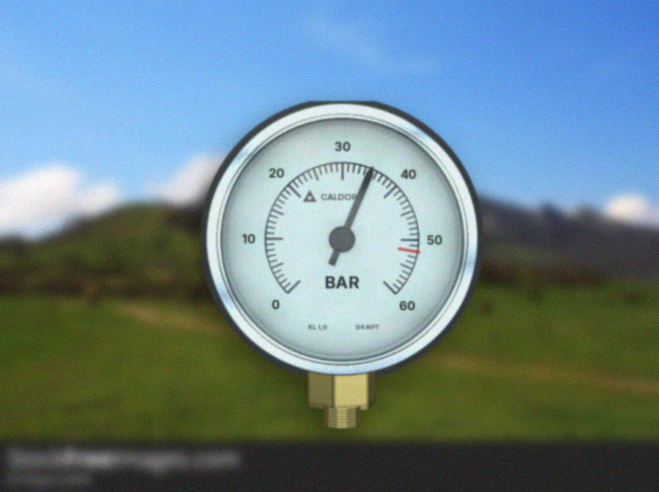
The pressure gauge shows 35 bar
